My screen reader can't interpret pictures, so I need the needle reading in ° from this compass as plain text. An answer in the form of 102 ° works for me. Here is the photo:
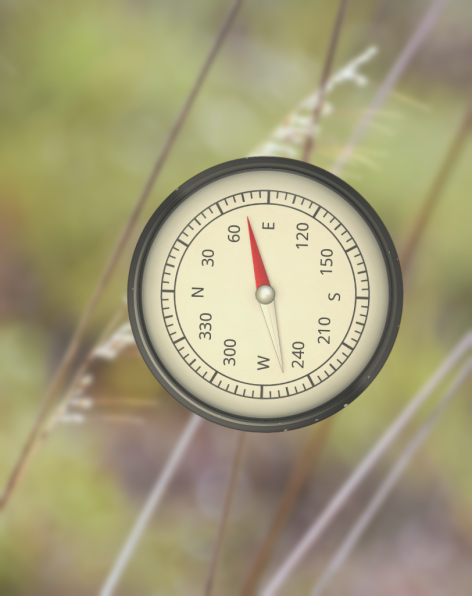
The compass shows 75 °
